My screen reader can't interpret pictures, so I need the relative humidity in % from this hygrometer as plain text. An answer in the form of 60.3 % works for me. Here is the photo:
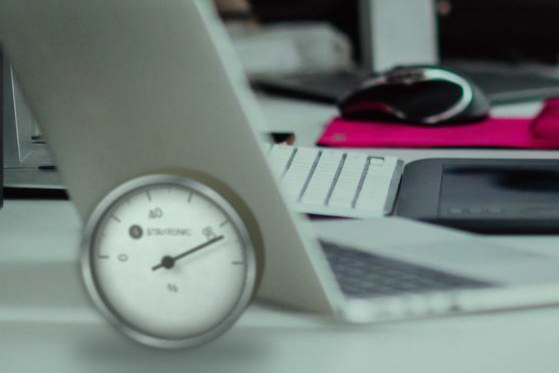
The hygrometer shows 85 %
